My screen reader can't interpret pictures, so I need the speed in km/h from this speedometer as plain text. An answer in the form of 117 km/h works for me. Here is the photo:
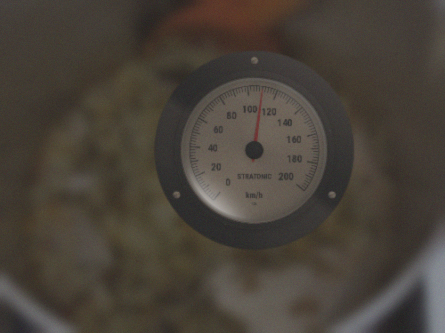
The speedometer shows 110 km/h
